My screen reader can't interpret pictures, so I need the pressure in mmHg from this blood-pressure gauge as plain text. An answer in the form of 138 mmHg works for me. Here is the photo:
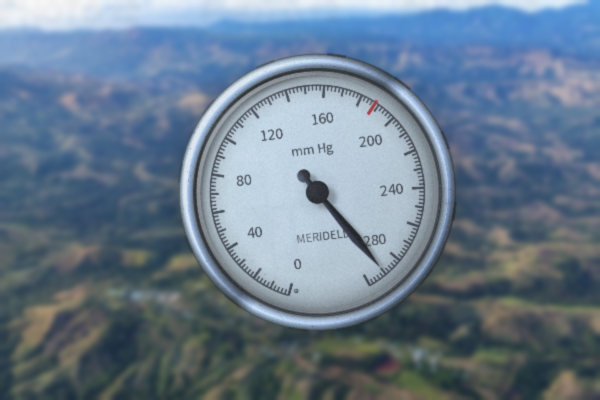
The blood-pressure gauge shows 290 mmHg
